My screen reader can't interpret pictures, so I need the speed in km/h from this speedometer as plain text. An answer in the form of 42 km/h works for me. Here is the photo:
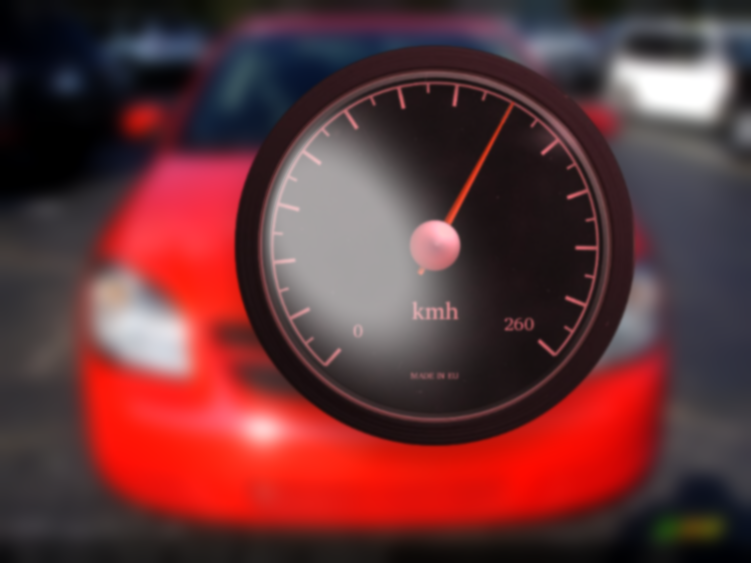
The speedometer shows 160 km/h
